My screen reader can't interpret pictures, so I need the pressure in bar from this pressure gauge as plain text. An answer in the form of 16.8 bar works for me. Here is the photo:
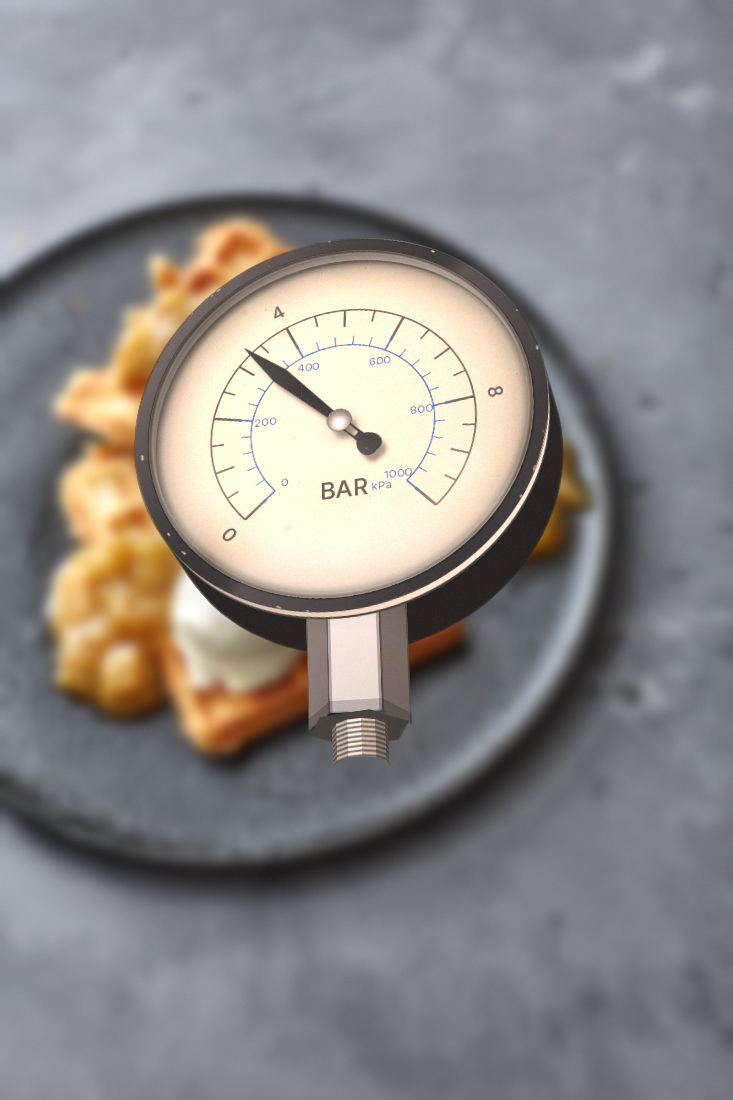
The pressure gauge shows 3.25 bar
